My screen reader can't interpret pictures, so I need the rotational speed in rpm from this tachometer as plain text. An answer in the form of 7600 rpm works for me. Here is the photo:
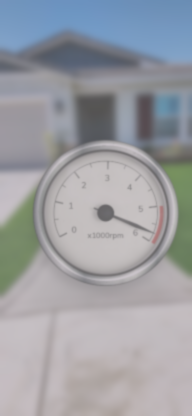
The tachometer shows 5750 rpm
